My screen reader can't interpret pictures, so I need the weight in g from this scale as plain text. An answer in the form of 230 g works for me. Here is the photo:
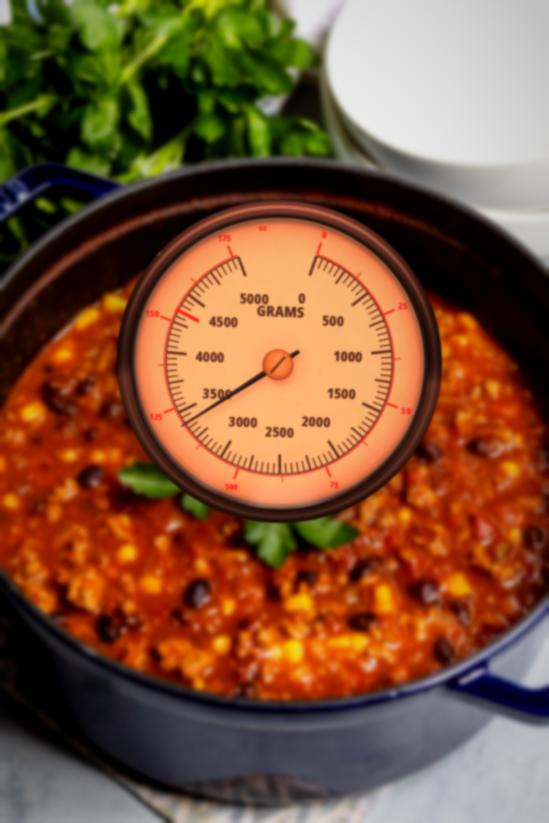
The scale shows 3400 g
